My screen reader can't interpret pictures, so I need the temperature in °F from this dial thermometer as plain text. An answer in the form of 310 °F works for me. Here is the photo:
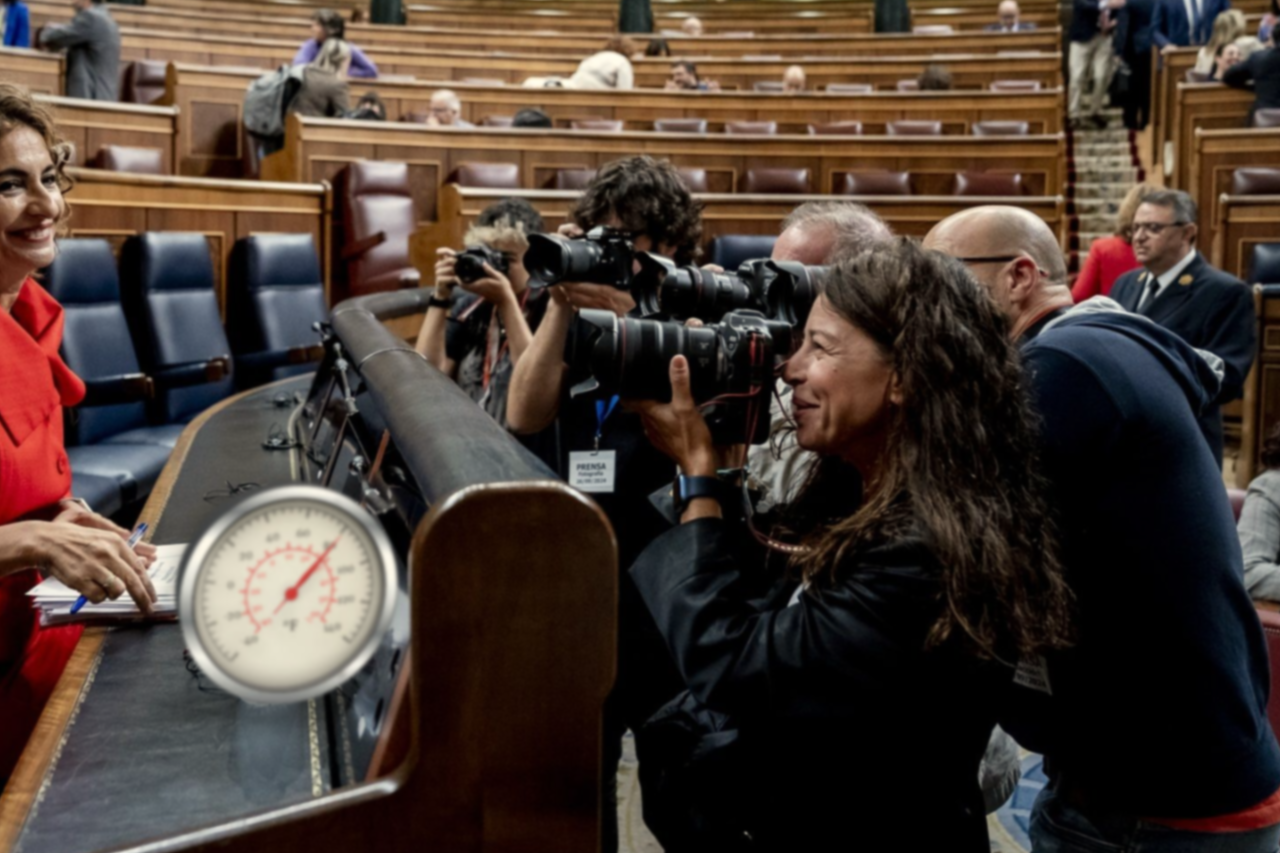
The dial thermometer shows 80 °F
